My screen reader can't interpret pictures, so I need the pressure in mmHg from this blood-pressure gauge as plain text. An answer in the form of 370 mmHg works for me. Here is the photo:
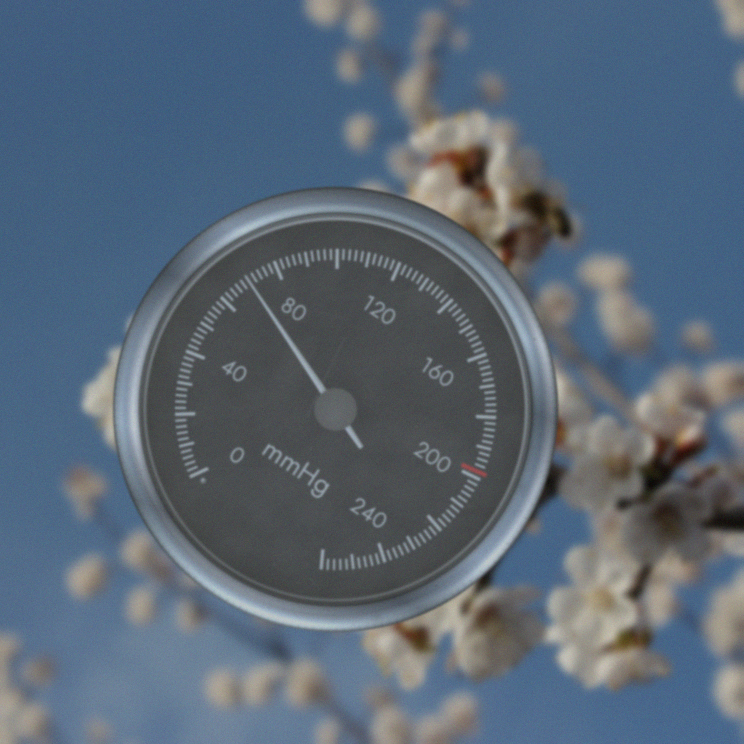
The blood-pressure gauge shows 70 mmHg
